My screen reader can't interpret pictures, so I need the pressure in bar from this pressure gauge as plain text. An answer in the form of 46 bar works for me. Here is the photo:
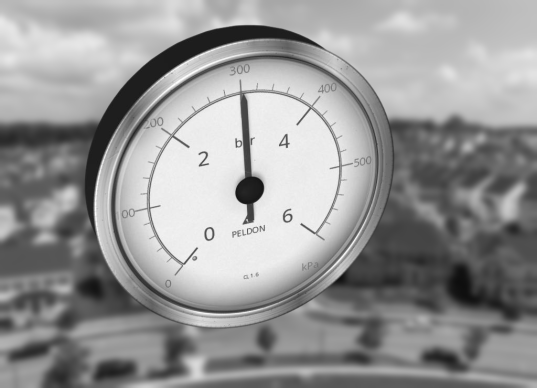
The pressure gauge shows 3 bar
